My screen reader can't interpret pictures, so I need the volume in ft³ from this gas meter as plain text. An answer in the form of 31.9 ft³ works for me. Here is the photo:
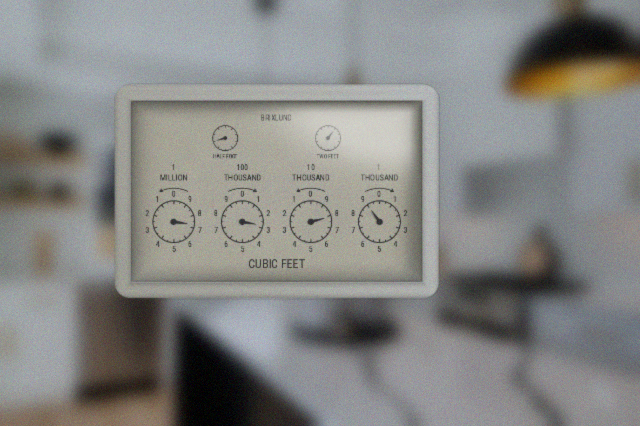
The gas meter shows 727900 ft³
